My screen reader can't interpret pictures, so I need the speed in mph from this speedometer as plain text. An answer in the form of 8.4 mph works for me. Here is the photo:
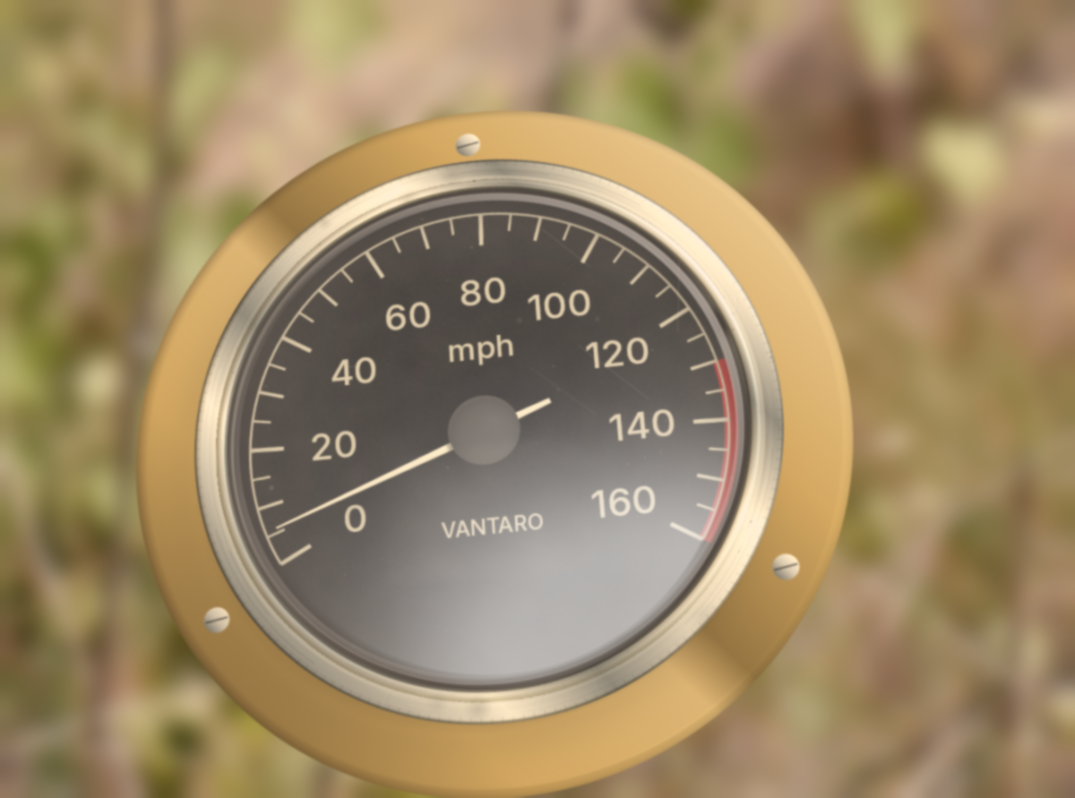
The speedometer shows 5 mph
